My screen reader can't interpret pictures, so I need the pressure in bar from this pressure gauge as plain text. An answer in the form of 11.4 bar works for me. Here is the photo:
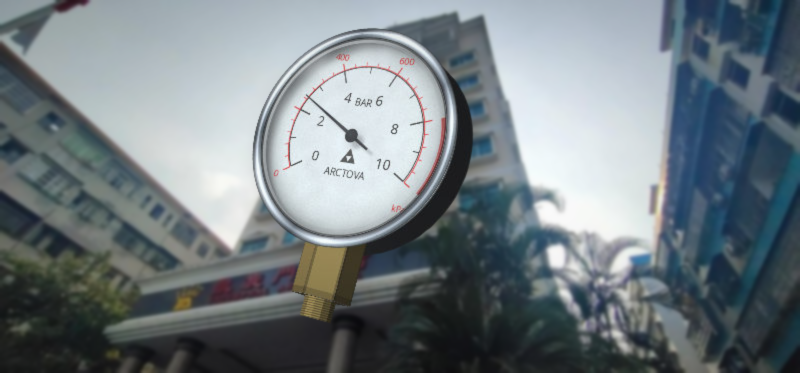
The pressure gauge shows 2.5 bar
